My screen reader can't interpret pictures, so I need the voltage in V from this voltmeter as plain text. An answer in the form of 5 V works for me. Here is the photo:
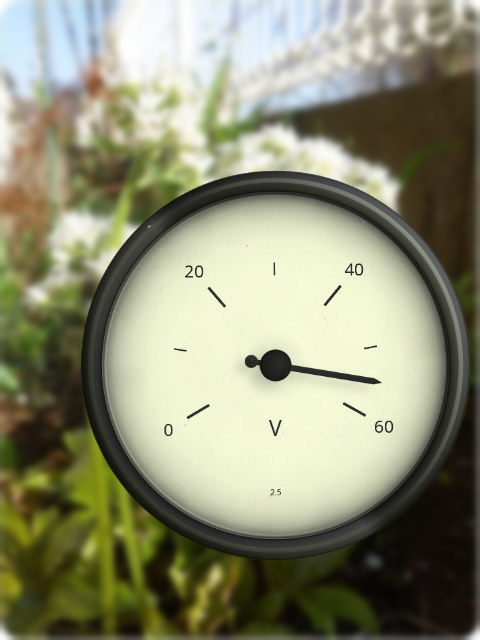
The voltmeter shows 55 V
